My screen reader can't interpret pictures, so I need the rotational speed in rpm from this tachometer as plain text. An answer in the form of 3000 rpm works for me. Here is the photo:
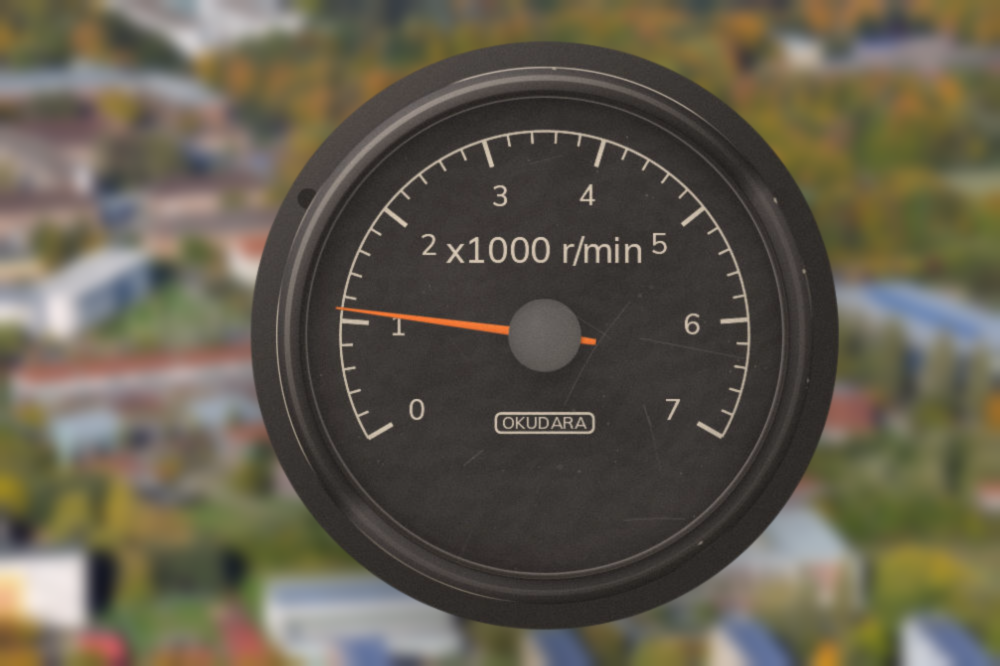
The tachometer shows 1100 rpm
